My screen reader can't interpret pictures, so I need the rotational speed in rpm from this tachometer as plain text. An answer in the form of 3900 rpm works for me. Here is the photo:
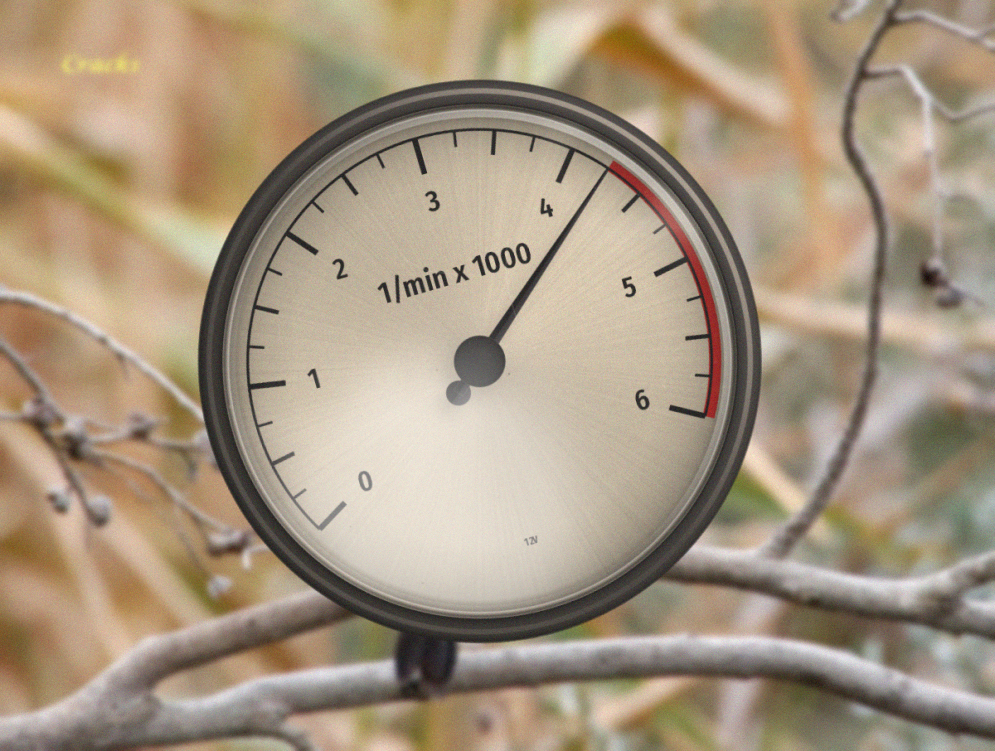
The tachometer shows 4250 rpm
